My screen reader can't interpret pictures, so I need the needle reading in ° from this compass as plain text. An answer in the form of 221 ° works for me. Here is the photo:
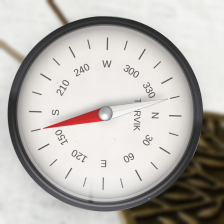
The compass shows 165 °
